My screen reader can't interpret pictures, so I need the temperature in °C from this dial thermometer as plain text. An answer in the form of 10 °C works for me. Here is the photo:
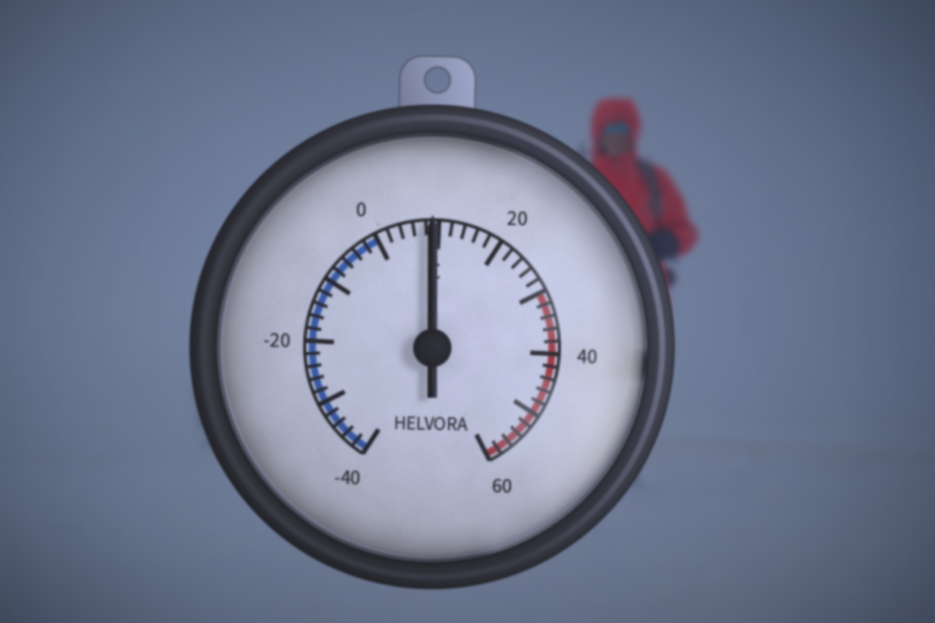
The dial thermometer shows 9 °C
